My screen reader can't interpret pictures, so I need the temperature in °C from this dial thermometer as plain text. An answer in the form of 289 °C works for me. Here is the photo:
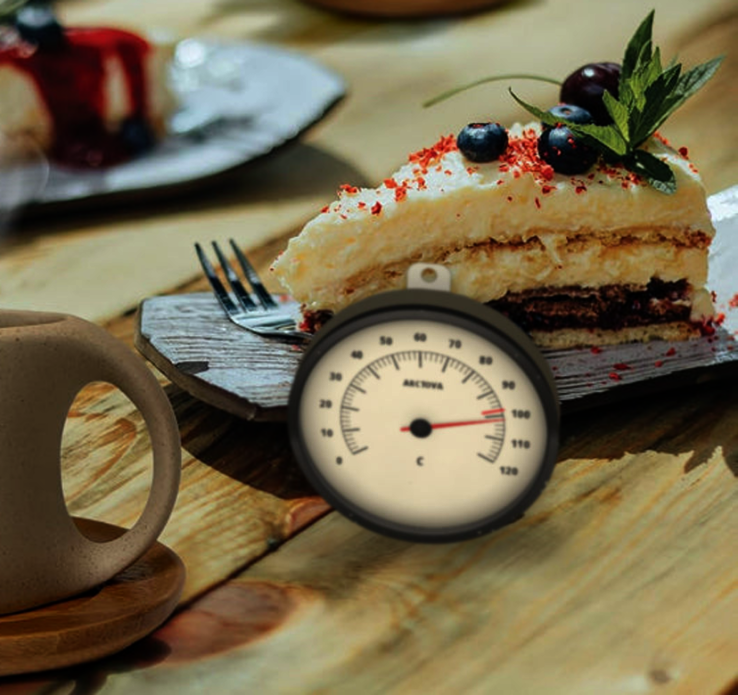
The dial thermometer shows 100 °C
